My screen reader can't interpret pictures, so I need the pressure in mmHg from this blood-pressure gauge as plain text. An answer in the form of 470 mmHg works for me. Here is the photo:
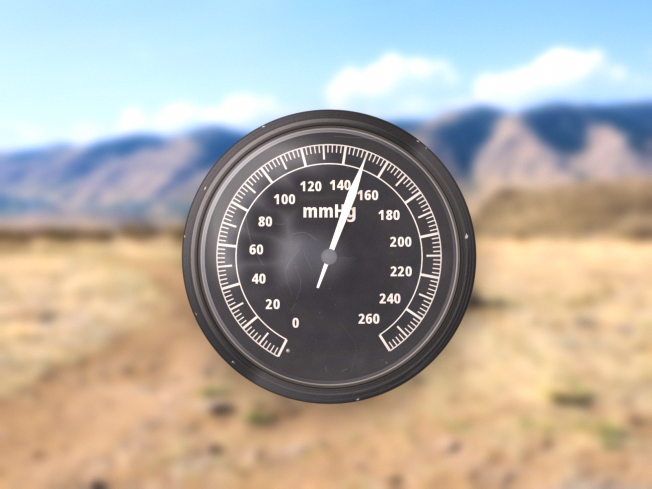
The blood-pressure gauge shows 150 mmHg
